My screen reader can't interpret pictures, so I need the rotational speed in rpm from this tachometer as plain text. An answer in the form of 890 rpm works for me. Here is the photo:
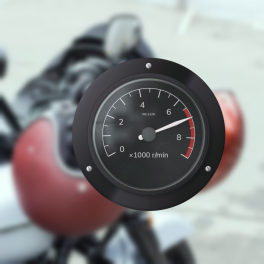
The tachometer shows 7000 rpm
